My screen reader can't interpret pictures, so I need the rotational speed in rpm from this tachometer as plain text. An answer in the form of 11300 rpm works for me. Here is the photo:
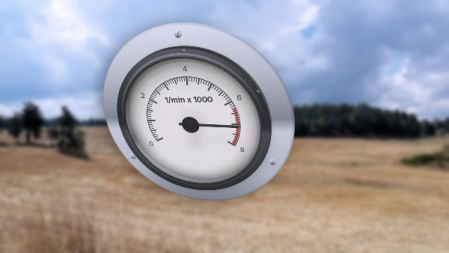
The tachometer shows 7000 rpm
